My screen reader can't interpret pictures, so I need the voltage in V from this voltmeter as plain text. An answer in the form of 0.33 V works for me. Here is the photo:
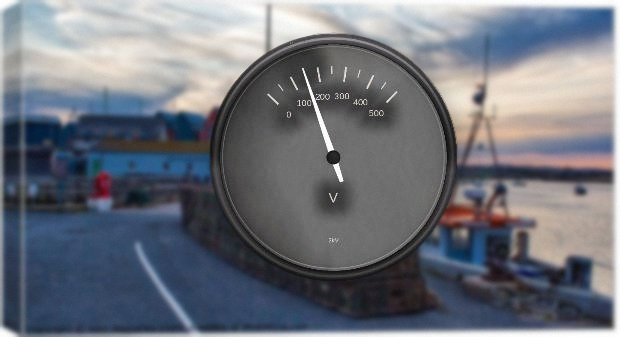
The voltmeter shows 150 V
